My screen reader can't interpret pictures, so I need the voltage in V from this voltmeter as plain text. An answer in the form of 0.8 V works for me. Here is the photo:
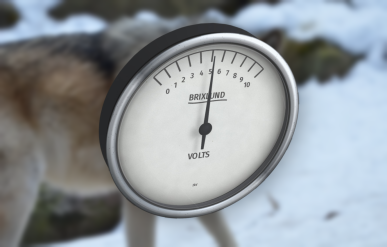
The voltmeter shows 5 V
